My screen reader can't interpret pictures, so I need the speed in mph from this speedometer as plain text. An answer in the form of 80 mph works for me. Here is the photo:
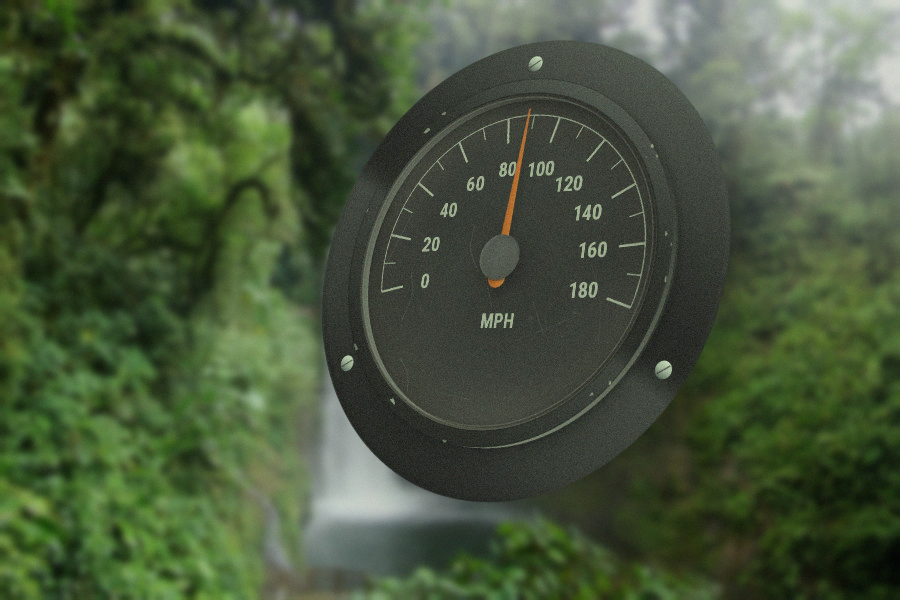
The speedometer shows 90 mph
